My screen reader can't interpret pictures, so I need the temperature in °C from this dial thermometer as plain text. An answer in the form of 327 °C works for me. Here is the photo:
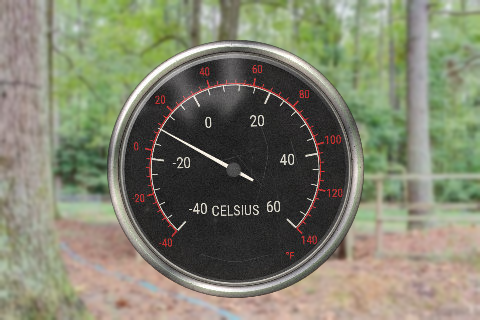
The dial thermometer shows -12 °C
